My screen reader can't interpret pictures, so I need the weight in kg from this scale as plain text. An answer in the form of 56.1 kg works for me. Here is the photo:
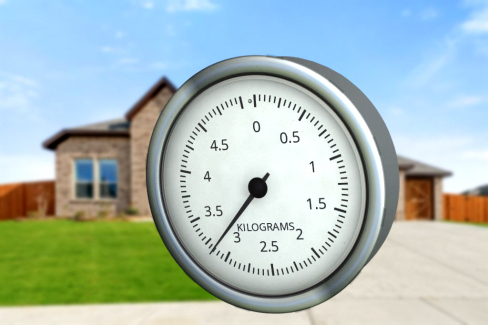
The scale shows 3.15 kg
